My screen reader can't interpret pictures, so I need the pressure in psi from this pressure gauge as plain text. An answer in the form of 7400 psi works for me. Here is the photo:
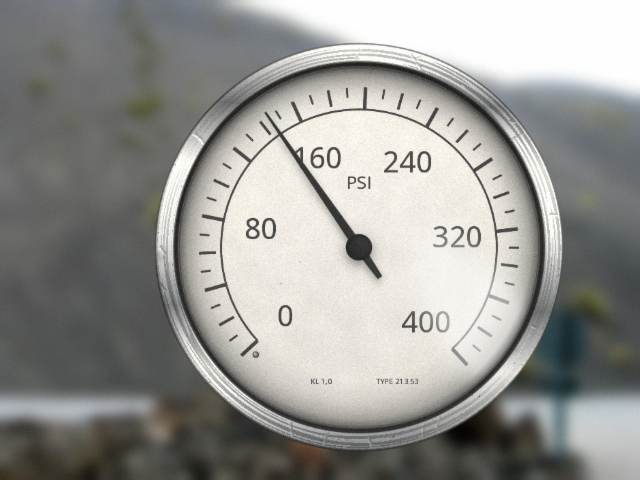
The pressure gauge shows 145 psi
